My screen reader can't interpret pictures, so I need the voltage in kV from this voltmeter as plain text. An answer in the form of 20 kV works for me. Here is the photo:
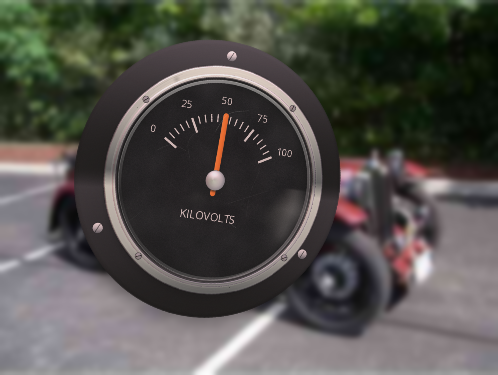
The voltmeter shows 50 kV
